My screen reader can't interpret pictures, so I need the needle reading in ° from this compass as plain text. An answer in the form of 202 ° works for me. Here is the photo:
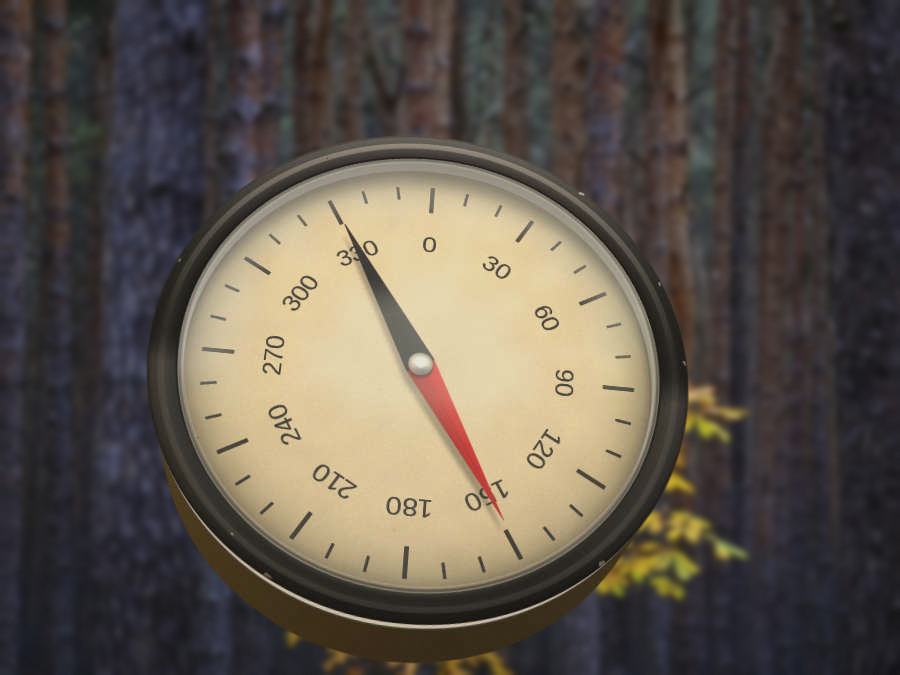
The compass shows 150 °
